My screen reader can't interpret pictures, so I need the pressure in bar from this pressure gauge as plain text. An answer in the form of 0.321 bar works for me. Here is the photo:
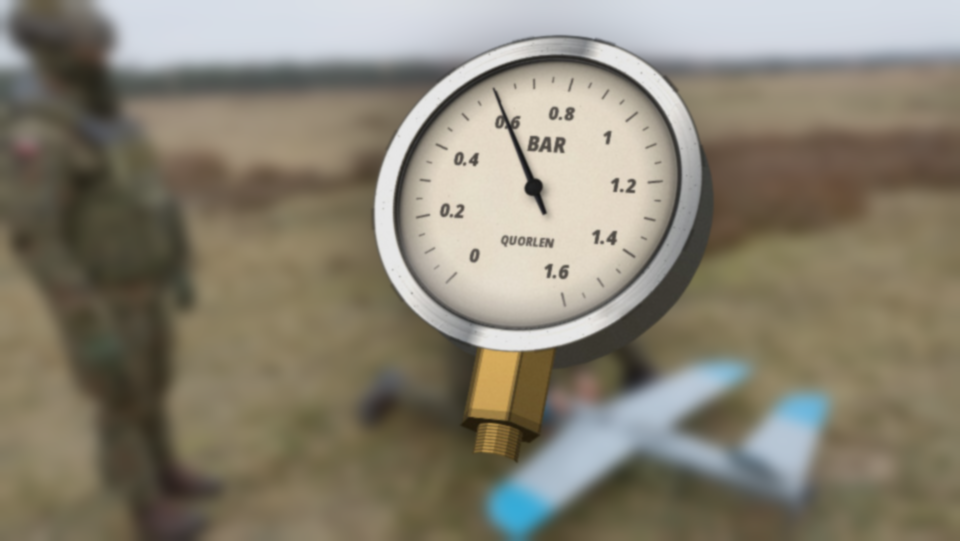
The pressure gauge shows 0.6 bar
